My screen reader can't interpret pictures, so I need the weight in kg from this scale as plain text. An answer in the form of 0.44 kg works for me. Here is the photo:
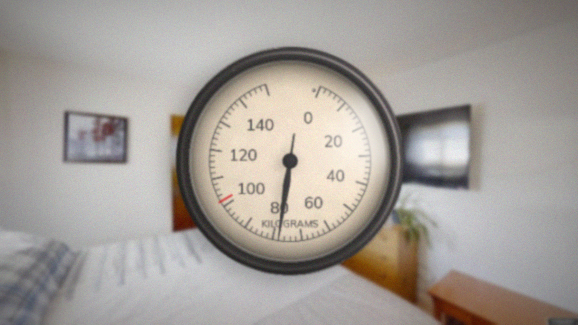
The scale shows 78 kg
